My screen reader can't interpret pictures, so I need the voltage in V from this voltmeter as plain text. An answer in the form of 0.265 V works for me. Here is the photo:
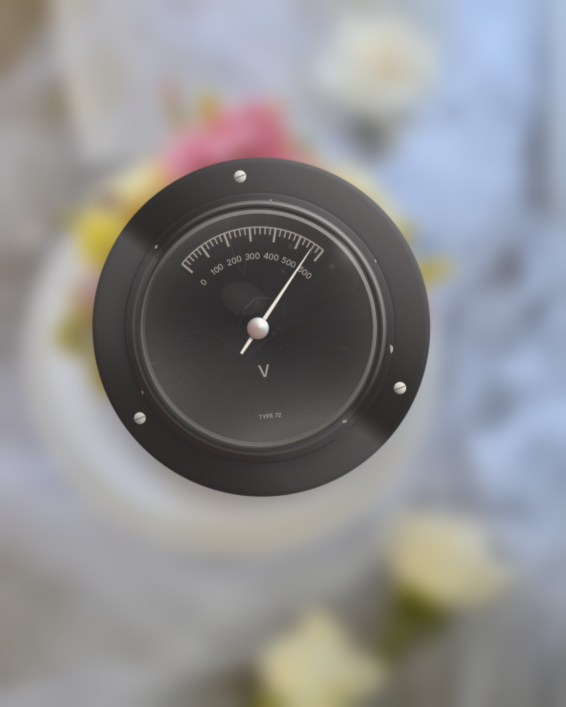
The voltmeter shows 560 V
